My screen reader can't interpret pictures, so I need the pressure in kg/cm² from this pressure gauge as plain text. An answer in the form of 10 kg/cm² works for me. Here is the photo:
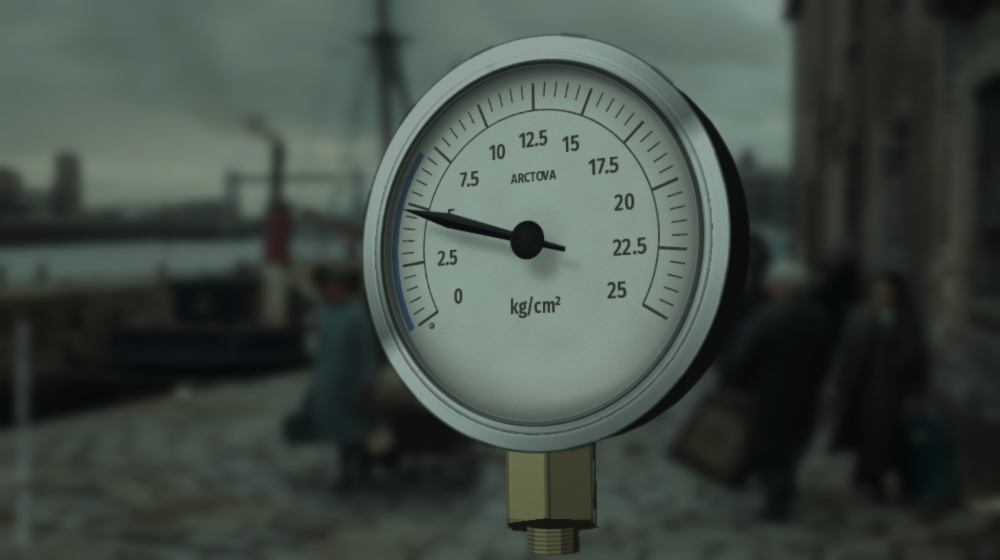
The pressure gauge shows 4.75 kg/cm²
